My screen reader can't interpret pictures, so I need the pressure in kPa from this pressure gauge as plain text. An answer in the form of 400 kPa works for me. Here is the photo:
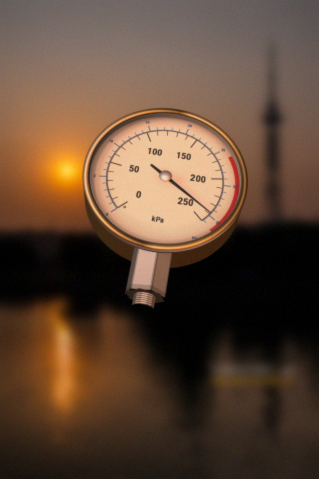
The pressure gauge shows 240 kPa
